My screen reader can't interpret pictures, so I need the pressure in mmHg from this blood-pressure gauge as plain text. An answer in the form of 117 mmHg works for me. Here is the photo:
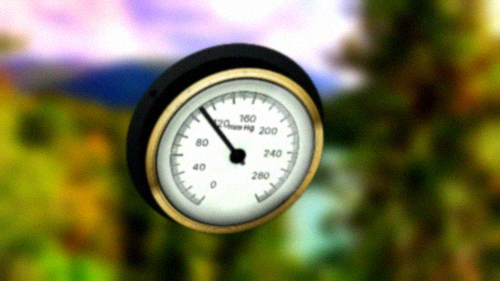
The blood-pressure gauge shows 110 mmHg
